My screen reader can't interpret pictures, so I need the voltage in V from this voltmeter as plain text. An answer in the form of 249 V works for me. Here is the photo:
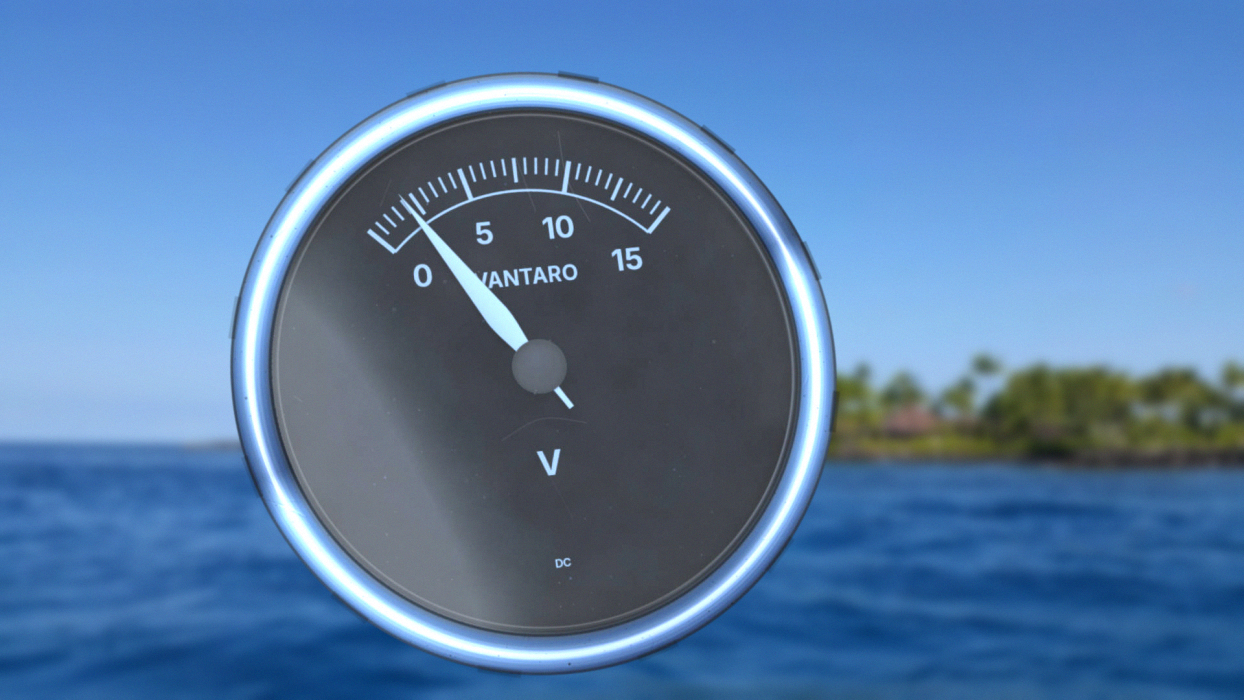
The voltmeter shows 2 V
